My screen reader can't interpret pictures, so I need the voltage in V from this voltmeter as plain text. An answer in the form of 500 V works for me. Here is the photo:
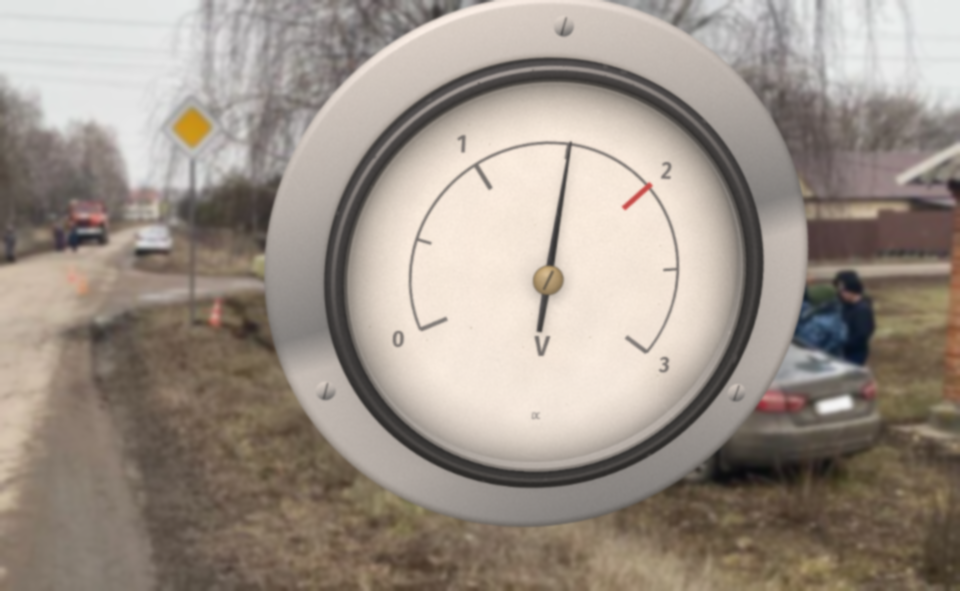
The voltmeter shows 1.5 V
